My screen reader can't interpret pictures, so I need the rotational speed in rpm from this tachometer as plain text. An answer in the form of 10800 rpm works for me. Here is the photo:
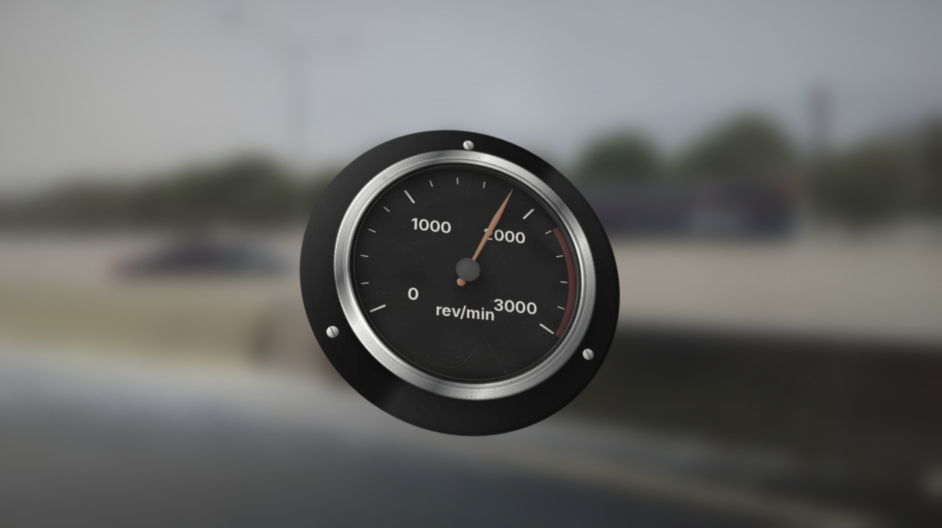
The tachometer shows 1800 rpm
